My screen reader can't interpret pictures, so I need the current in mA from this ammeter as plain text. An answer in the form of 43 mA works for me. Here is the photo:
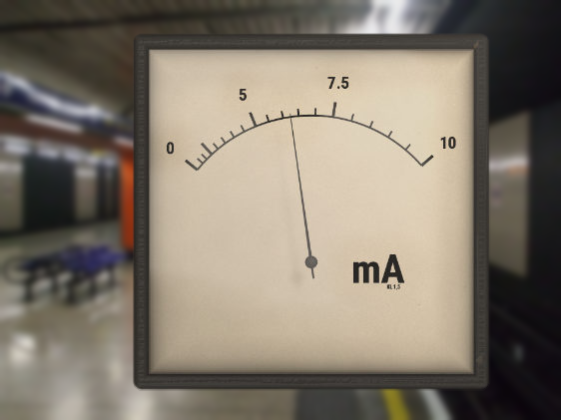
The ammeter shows 6.25 mA
